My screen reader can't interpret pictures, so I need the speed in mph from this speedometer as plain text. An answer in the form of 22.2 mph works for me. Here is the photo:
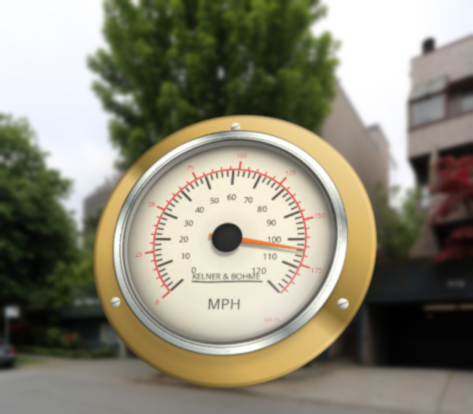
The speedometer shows 104 mph
